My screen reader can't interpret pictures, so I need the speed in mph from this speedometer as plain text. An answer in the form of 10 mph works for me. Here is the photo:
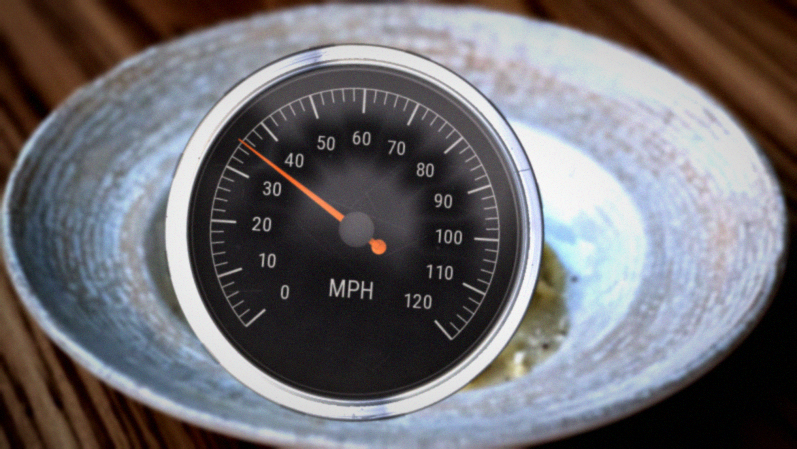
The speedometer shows 35 mph
